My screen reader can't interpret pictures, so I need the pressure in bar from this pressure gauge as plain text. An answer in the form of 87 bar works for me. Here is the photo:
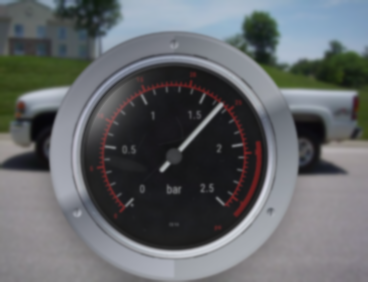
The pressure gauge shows 1.65 bar
